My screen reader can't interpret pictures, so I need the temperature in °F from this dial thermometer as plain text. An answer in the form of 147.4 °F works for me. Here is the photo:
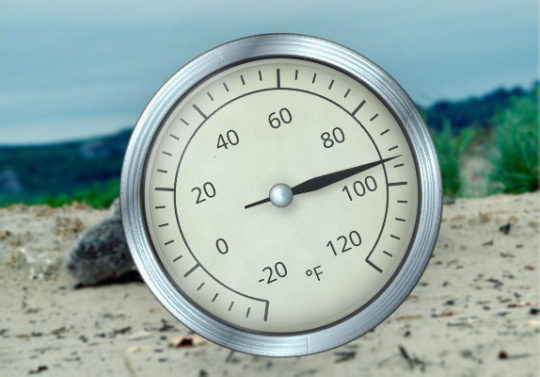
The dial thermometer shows 94 °F
